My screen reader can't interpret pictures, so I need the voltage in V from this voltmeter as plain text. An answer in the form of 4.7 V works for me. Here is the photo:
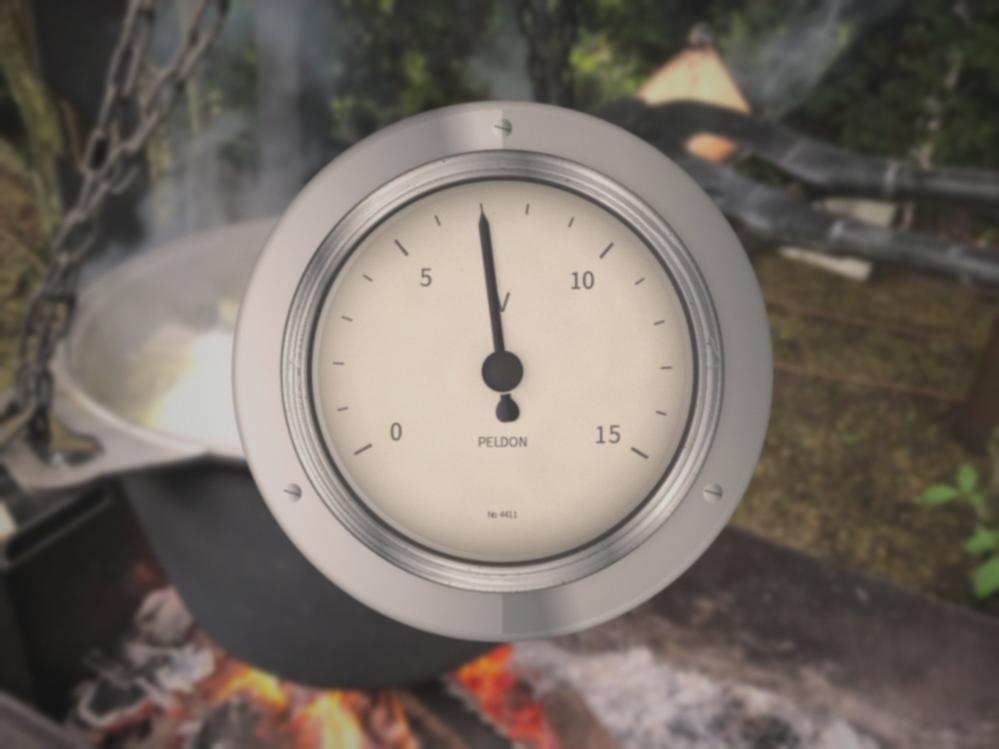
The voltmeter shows 7 V
